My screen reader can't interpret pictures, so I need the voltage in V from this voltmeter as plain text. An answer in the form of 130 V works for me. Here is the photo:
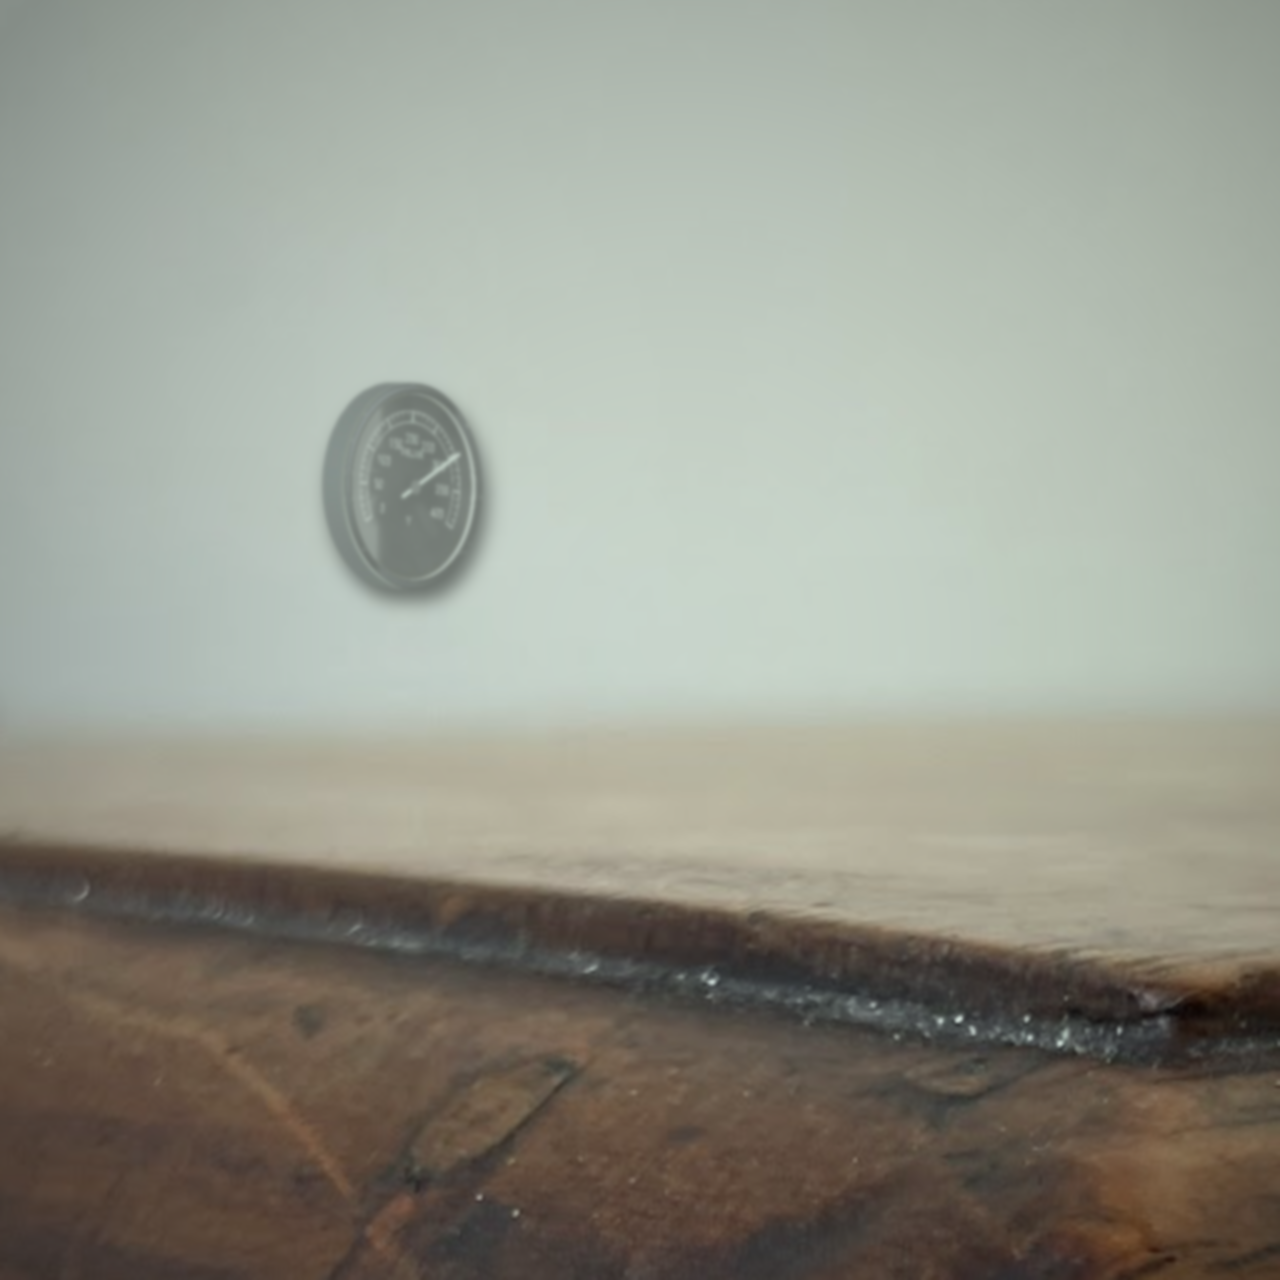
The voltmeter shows 300 V
